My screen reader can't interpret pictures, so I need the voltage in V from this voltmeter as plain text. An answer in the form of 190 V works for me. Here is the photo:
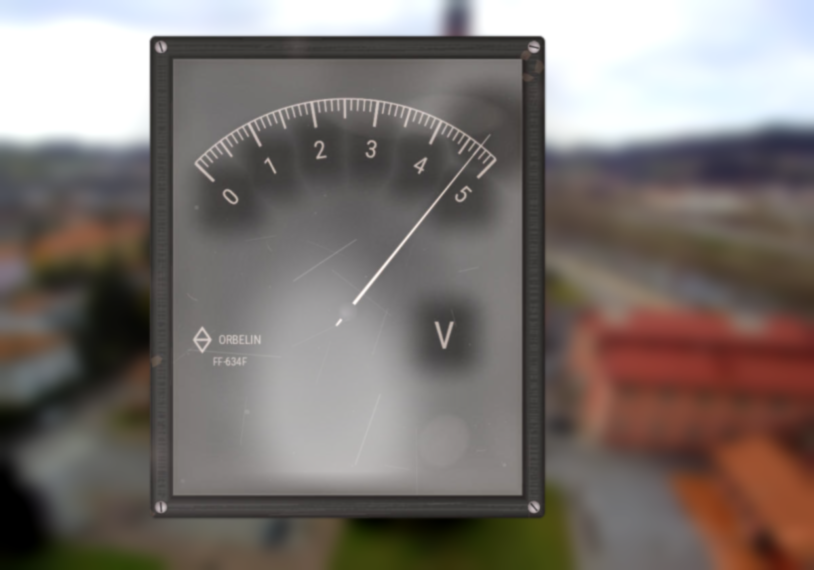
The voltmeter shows 4.7 V
